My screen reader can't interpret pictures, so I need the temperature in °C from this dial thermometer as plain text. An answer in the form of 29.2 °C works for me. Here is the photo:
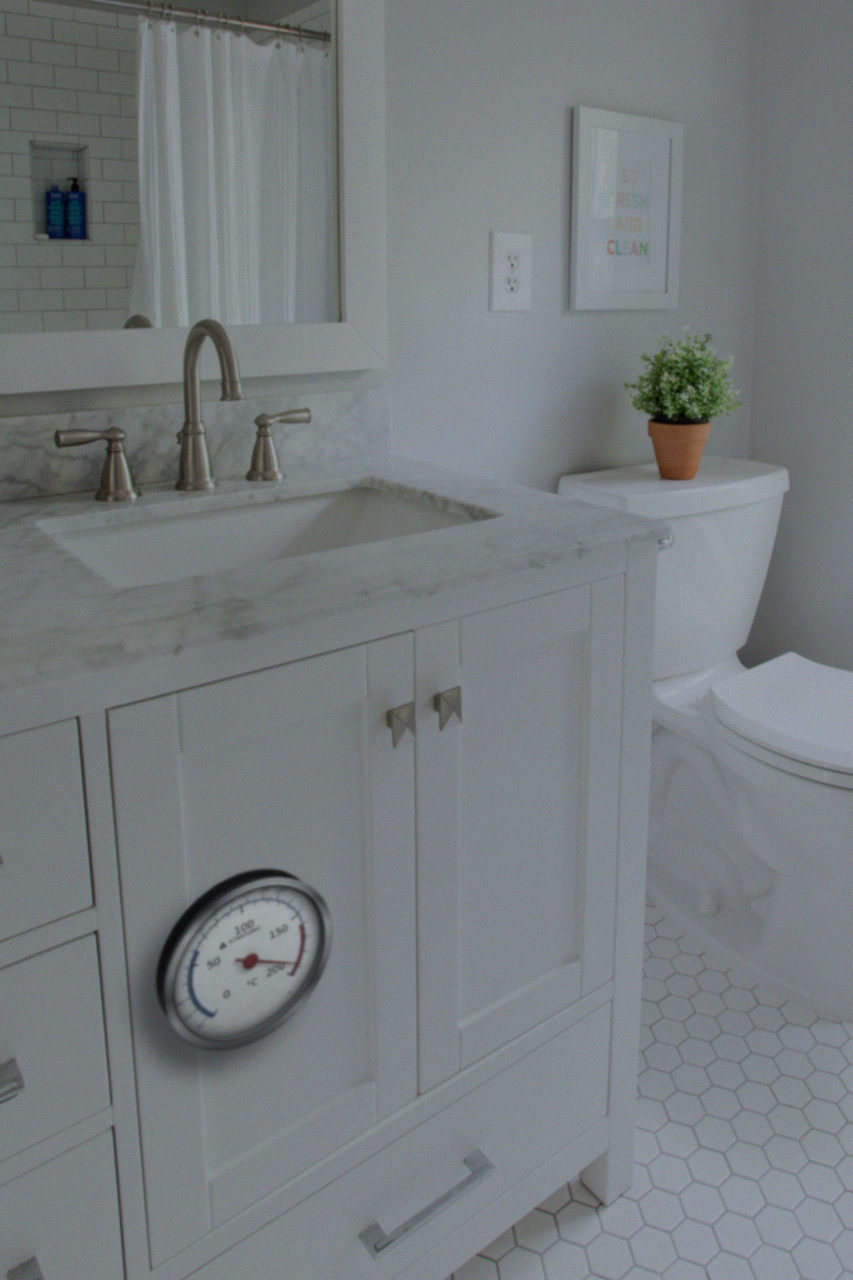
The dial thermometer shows 190 °C
